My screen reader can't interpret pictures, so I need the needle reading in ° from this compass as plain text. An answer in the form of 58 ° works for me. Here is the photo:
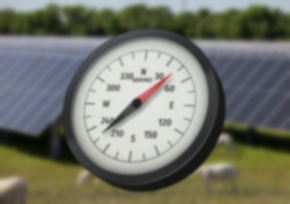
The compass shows 45 °
